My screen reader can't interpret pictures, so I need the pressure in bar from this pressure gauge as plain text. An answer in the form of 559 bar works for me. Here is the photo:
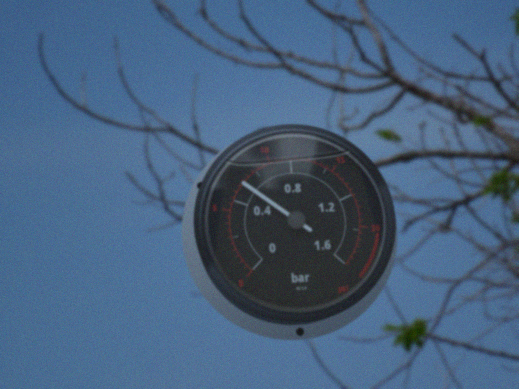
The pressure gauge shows 0.5 bar
